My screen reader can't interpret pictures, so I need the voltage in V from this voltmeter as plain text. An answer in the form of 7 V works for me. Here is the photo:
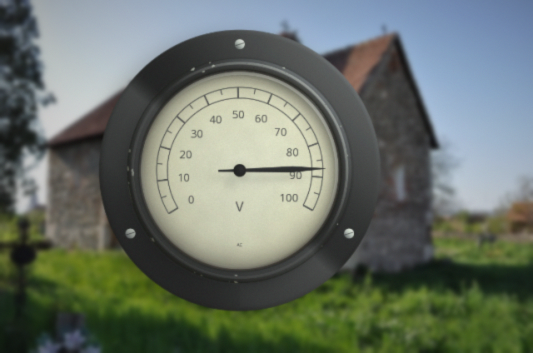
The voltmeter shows 87.5 V
